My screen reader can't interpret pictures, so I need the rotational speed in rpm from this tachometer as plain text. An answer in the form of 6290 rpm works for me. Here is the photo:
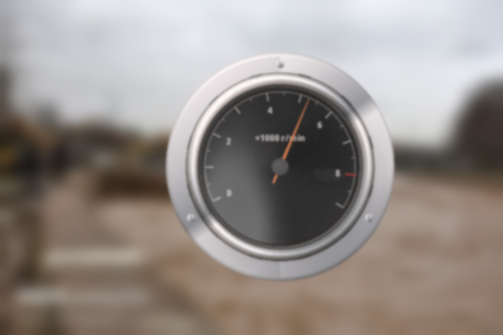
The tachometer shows 5250 rpm
